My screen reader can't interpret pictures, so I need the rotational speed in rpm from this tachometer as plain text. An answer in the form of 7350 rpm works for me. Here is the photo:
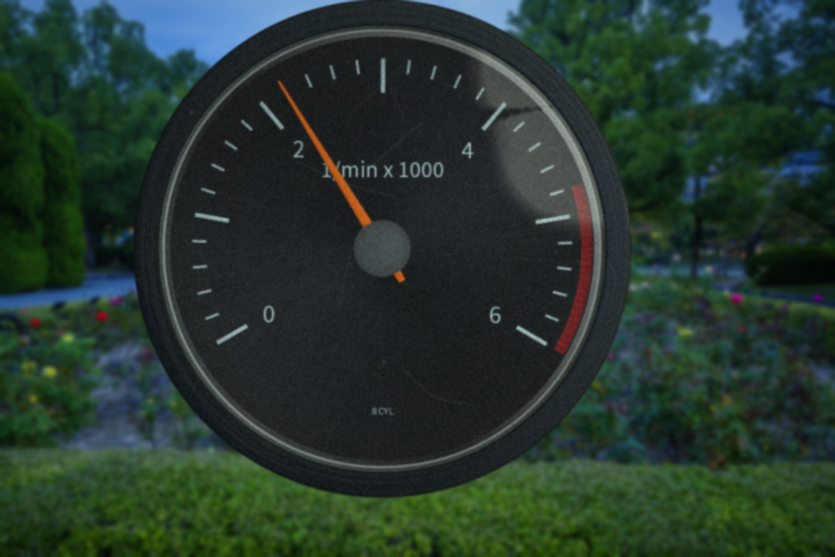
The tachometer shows 2200 rpm
